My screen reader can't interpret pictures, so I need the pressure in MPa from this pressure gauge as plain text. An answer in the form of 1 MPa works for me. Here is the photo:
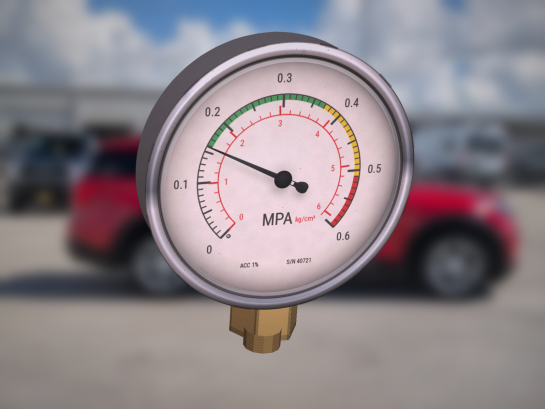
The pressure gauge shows 0.16 MPa
